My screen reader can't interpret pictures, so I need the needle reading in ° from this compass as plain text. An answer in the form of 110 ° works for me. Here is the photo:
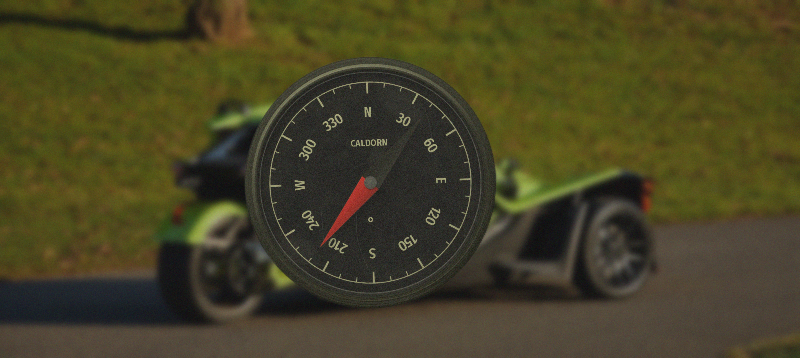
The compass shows 220 °
